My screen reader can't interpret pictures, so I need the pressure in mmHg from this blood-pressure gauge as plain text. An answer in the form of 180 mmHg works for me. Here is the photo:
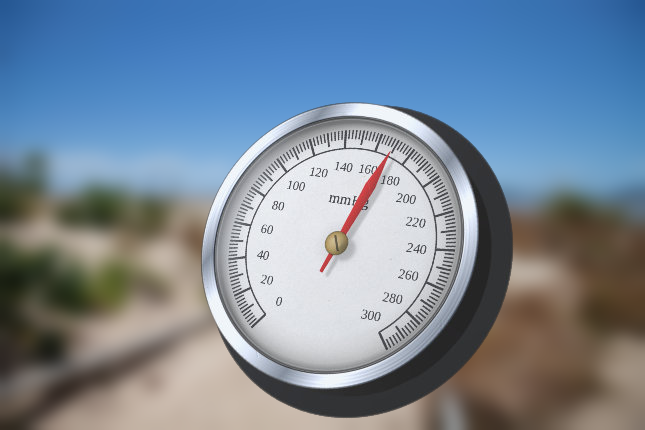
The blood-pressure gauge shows 170 mmHg
